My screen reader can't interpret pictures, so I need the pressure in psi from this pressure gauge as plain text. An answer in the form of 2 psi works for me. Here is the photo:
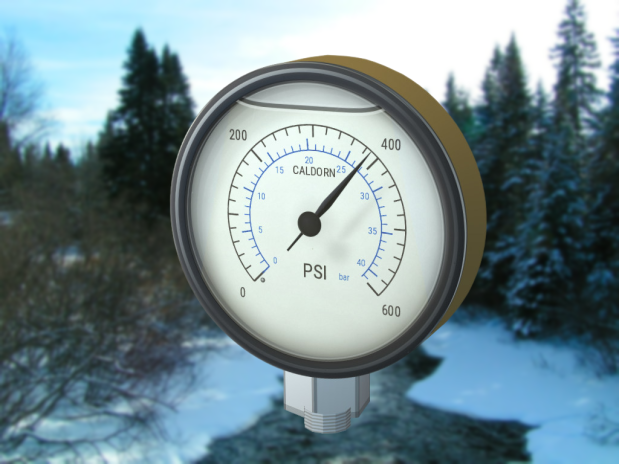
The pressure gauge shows 390 psi
